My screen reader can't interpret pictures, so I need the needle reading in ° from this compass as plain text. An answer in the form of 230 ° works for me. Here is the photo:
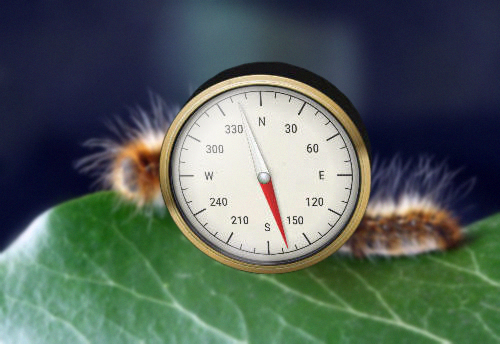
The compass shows 165 °
